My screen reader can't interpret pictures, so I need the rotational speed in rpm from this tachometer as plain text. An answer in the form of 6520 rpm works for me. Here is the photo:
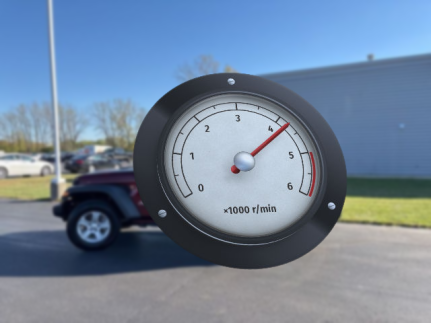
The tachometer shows 4250 rpm
